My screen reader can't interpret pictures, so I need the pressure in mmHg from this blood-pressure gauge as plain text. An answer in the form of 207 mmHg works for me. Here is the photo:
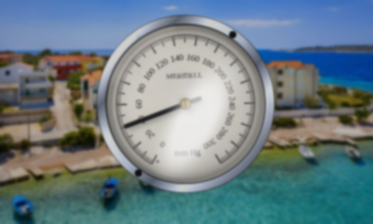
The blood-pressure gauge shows 40 mmHg
